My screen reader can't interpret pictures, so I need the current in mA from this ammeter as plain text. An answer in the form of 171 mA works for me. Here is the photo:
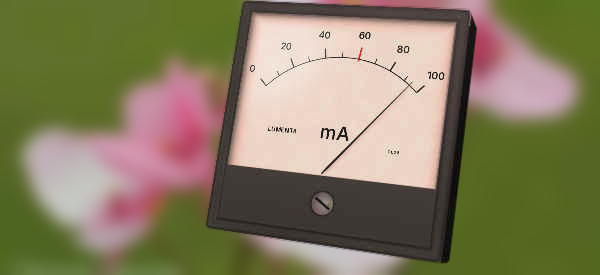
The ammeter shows 95 mA
